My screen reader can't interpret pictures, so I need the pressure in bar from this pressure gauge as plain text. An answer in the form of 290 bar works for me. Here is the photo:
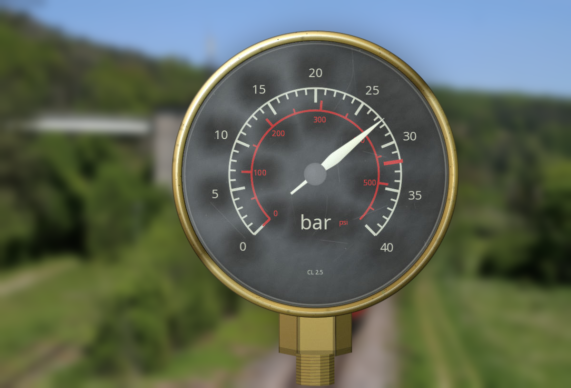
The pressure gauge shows 27.5 bar
